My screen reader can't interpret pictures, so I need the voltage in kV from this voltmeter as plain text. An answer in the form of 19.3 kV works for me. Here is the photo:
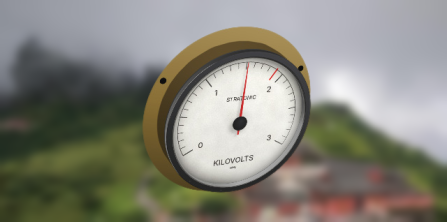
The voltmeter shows 1.5 kV
